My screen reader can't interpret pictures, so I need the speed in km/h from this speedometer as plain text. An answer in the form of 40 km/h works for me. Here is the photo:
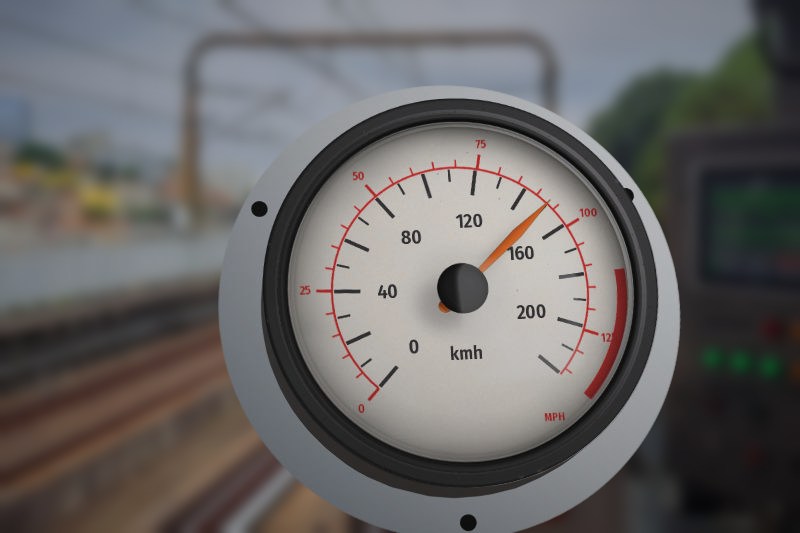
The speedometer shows 150 km/h
